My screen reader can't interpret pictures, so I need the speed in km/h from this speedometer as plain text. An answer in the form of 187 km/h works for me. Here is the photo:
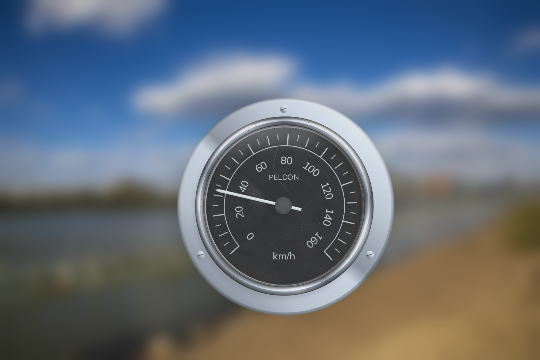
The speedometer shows 32.5 km/h
